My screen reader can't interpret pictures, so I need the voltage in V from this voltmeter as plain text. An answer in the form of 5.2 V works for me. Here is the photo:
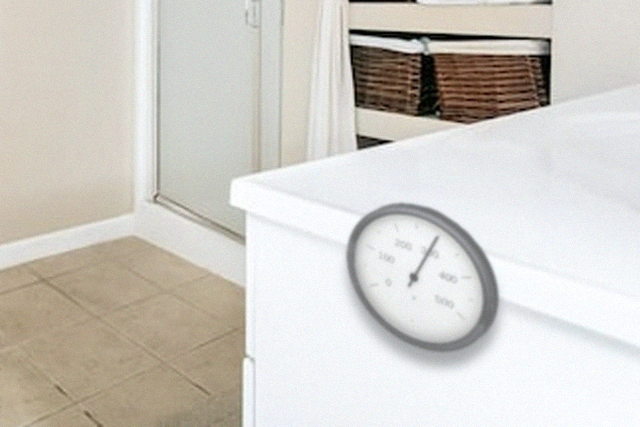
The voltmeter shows 300 V
